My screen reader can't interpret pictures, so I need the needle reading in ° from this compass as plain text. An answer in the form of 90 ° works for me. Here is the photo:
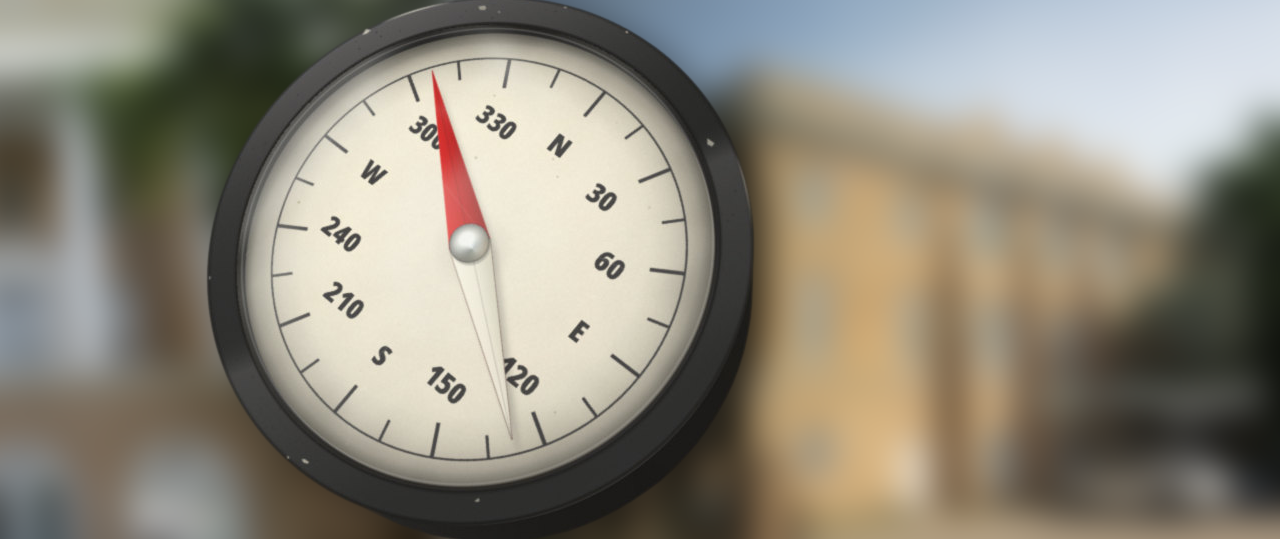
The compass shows 307.5 °
